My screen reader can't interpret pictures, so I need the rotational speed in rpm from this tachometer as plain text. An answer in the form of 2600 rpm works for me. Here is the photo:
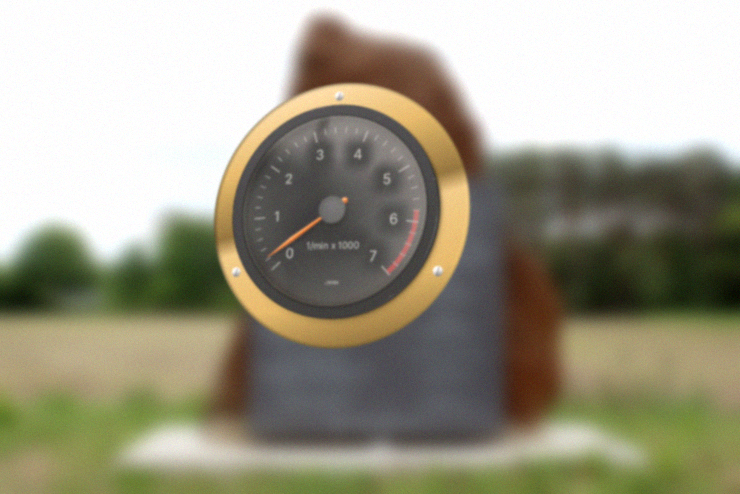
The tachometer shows 200 rpm
